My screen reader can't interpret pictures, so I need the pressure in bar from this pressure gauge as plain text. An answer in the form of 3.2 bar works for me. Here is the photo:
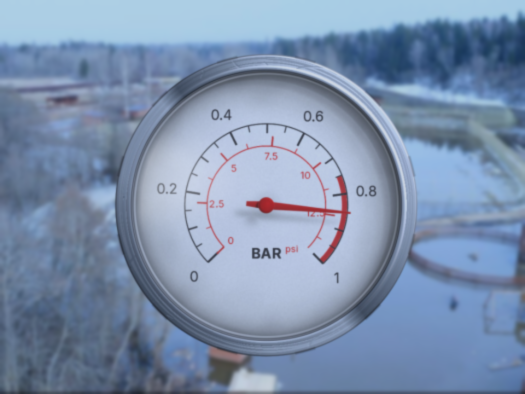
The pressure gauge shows 0.85 bar
